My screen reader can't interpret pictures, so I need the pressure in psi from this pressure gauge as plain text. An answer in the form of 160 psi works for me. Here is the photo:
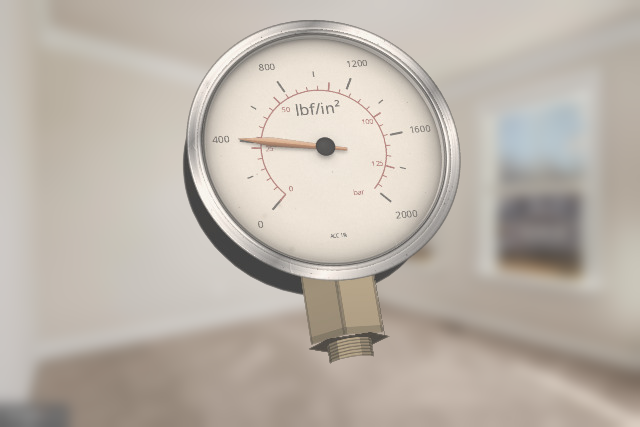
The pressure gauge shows 400 psi
